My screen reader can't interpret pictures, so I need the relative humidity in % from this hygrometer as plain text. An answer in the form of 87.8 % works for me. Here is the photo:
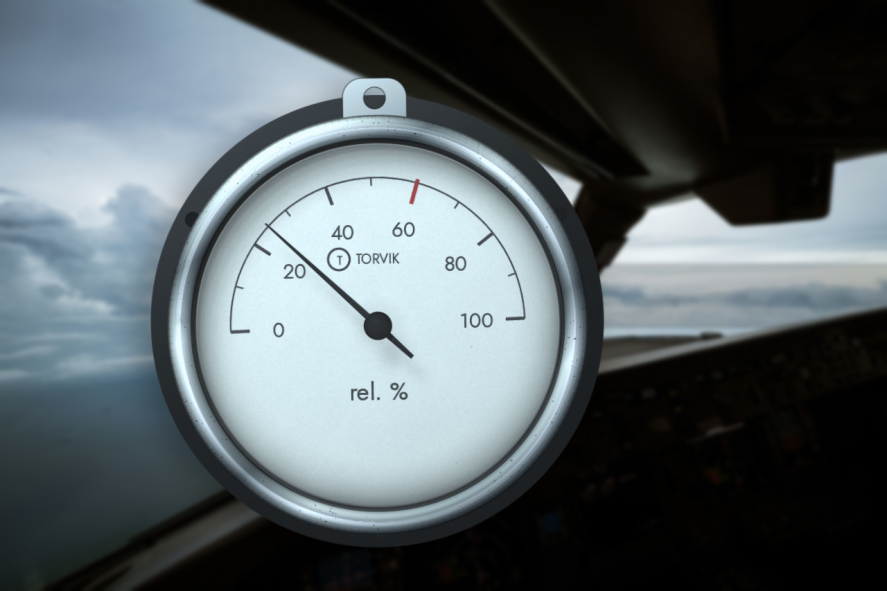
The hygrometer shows 25 %
